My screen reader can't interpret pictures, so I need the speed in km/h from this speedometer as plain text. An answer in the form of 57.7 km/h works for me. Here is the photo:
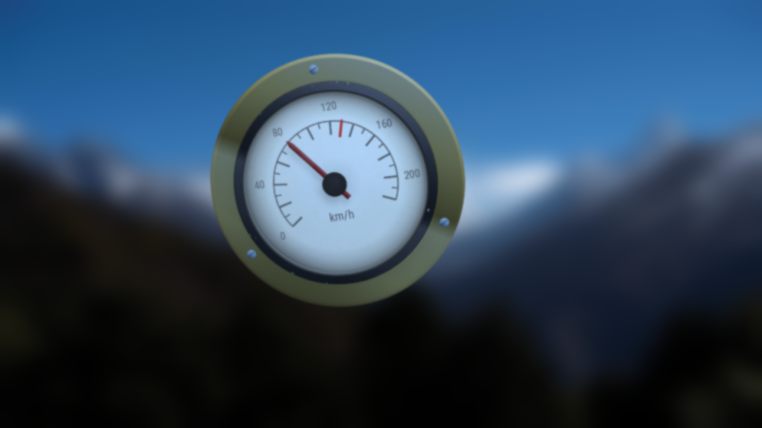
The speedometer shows 80 km/h
